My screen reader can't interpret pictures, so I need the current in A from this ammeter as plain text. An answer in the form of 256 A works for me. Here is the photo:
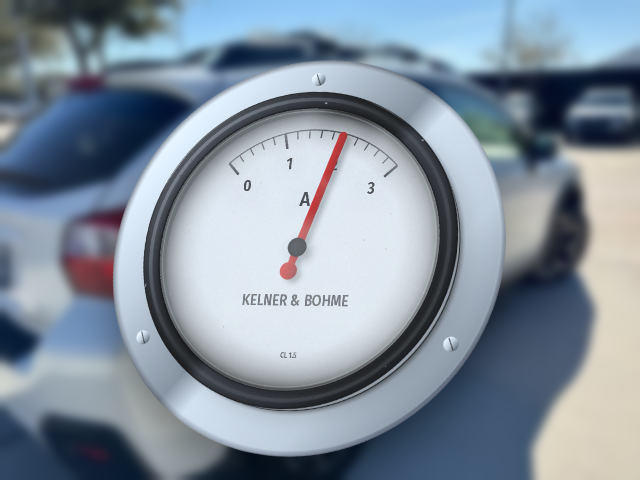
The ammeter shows 2 A
